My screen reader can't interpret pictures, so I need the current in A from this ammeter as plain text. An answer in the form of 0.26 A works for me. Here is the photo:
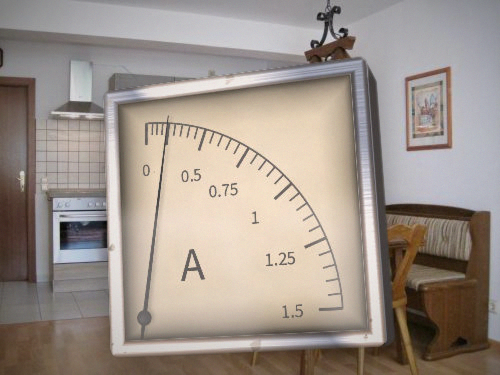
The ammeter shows 0.25 A
